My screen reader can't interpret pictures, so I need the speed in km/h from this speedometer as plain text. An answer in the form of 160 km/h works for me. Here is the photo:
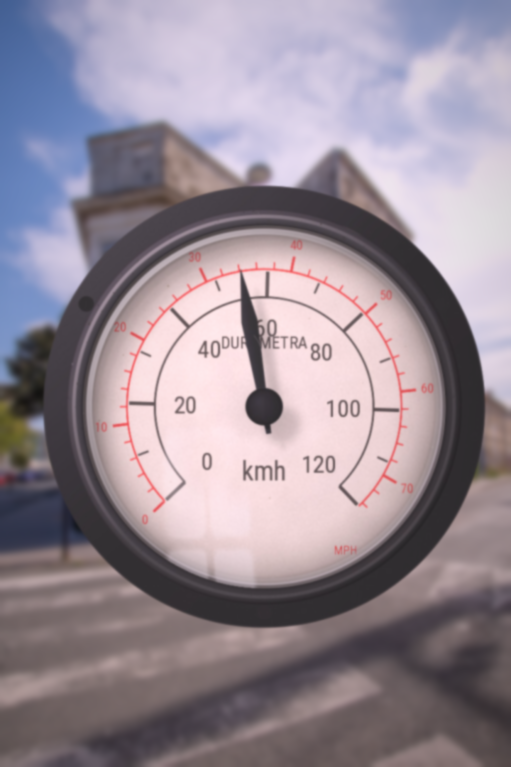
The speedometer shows 55 km/h
